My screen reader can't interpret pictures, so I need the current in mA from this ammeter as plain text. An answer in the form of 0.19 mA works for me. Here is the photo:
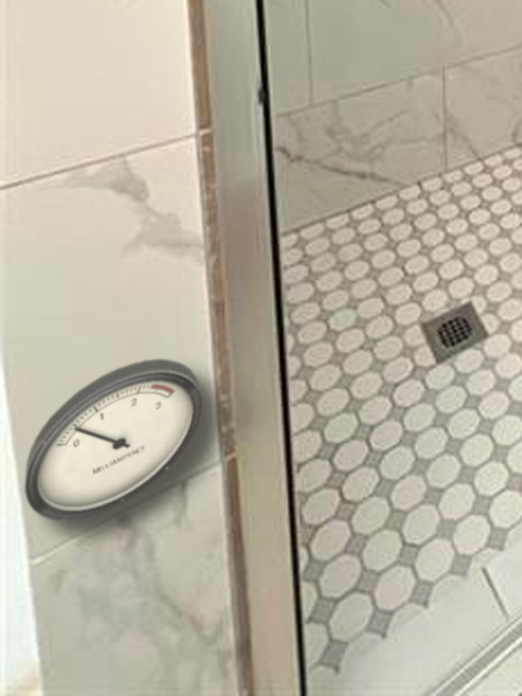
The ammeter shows 0.5 mA
